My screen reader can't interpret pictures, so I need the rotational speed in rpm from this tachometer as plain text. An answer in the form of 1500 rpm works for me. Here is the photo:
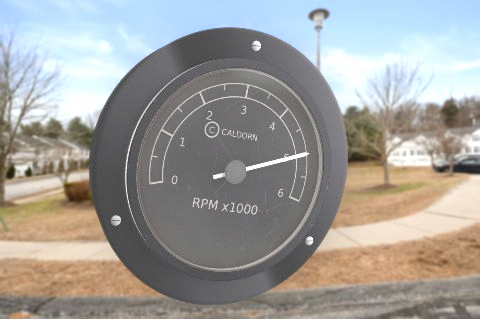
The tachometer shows 5000 rpm
